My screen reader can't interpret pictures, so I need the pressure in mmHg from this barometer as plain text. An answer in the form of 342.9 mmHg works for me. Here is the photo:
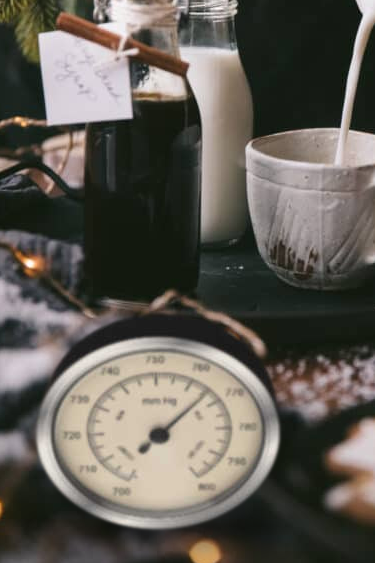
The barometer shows 765 mmHg
